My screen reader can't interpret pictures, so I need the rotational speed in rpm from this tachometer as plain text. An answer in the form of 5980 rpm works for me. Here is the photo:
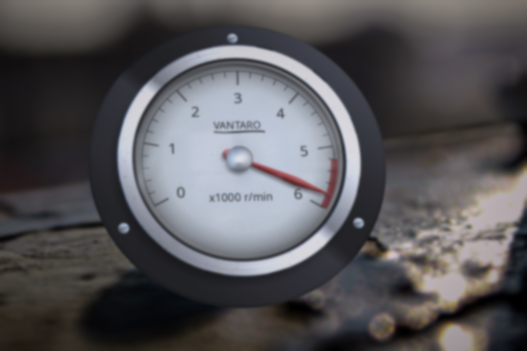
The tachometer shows 5800 rpm
